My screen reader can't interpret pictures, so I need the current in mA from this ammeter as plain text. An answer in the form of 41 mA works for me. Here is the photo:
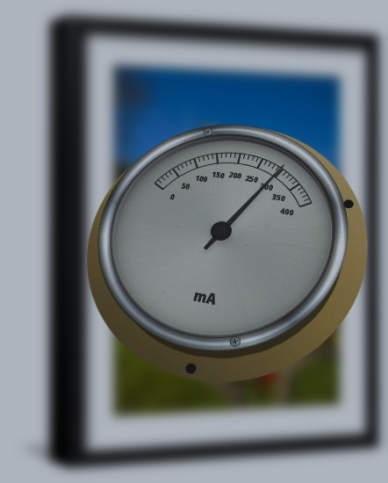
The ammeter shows 300 mA
